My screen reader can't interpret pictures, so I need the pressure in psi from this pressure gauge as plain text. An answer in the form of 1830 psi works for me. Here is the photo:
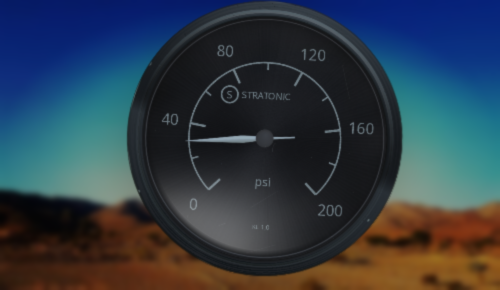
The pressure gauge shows 30 psi
